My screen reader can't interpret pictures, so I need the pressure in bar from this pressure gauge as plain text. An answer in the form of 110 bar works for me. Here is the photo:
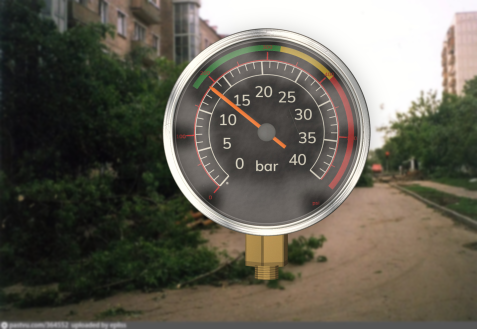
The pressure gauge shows 13 bar
